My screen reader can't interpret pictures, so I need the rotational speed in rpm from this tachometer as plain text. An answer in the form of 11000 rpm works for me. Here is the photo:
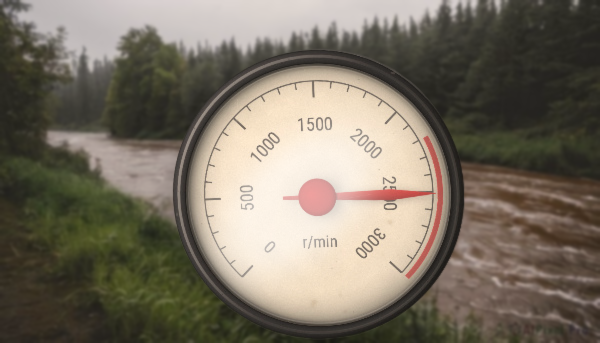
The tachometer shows 2500 rpm
